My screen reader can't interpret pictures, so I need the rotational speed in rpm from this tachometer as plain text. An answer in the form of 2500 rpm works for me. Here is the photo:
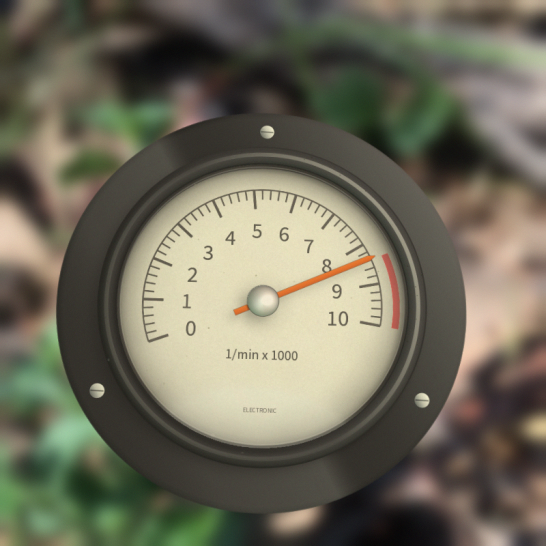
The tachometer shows 8400 rpm
